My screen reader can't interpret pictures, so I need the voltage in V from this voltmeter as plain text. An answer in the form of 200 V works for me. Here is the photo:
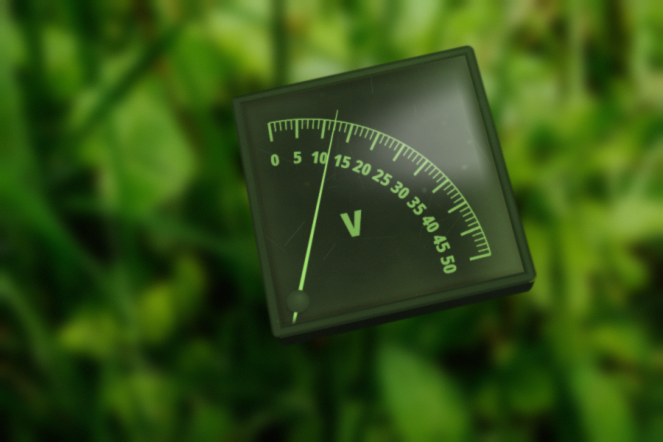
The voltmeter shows 12 V
